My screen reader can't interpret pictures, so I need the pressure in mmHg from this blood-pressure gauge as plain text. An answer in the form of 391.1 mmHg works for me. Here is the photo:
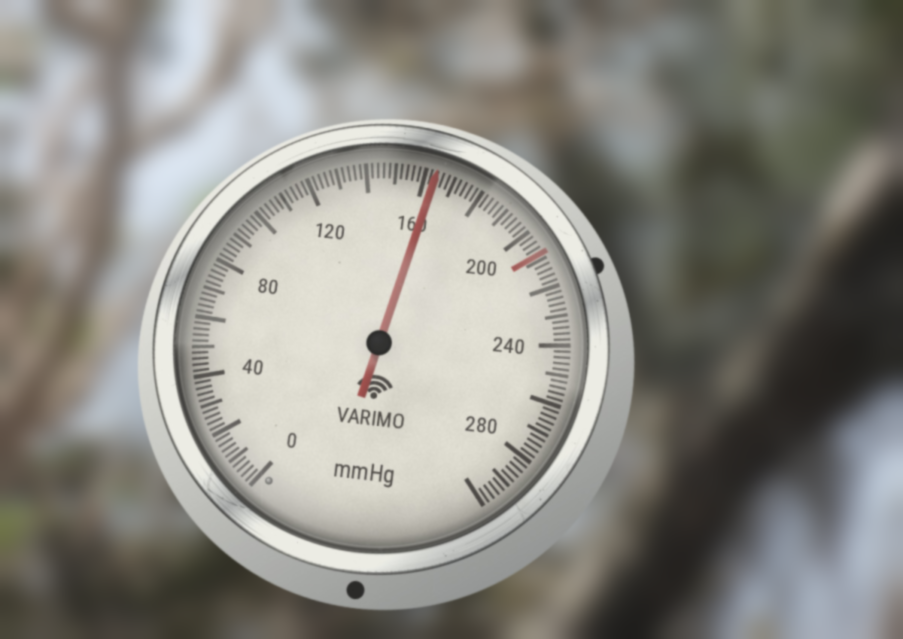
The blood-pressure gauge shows 164 mmHg
